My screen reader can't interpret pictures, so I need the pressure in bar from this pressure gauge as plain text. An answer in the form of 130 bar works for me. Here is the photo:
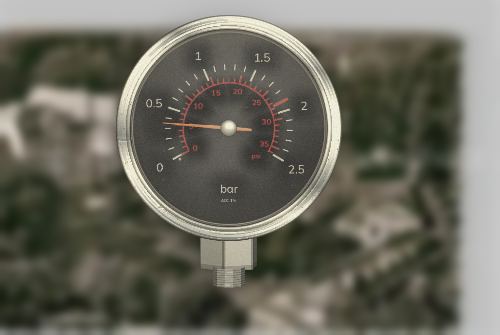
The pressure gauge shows 0.35 bar
